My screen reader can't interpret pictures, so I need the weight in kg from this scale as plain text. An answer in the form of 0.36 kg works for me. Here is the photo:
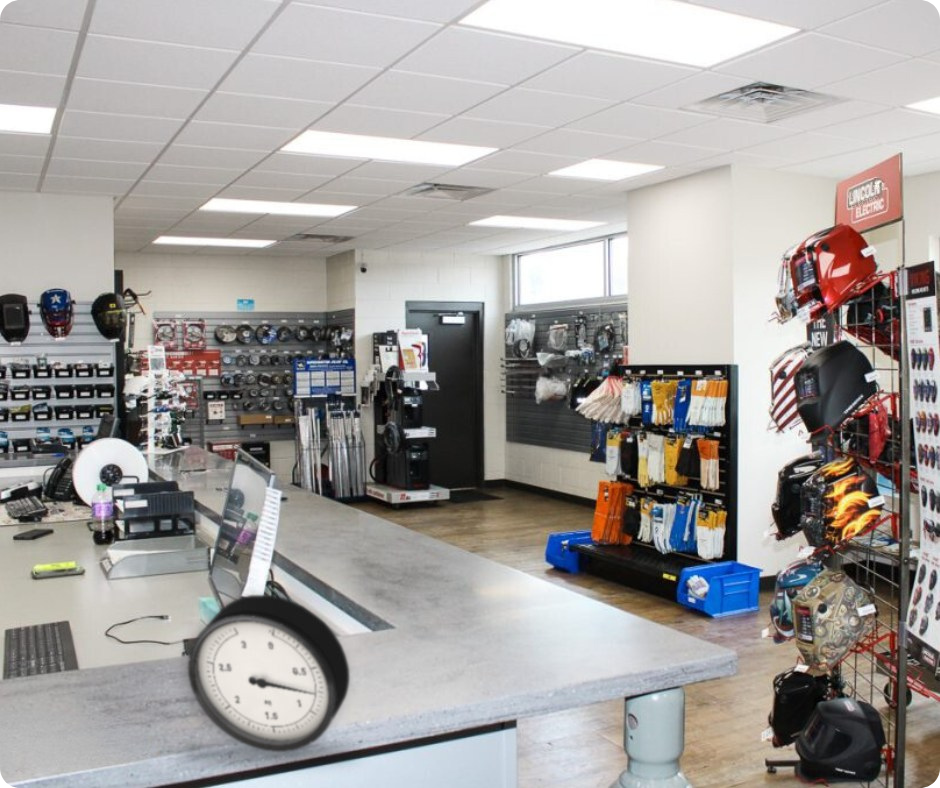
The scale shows 0.75 kg
